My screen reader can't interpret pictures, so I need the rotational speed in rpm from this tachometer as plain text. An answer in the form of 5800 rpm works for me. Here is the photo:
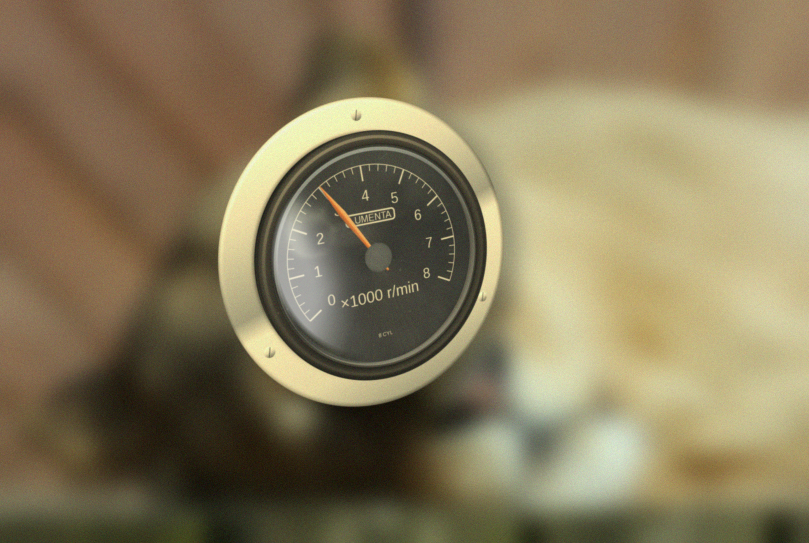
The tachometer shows 3000 rpm
